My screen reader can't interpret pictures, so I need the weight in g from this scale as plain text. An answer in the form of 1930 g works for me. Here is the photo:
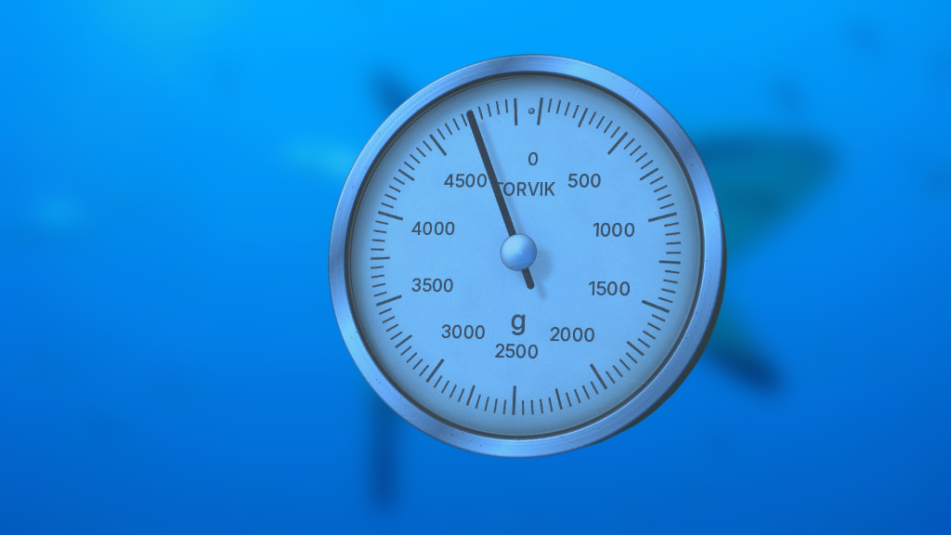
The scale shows 4750 g
